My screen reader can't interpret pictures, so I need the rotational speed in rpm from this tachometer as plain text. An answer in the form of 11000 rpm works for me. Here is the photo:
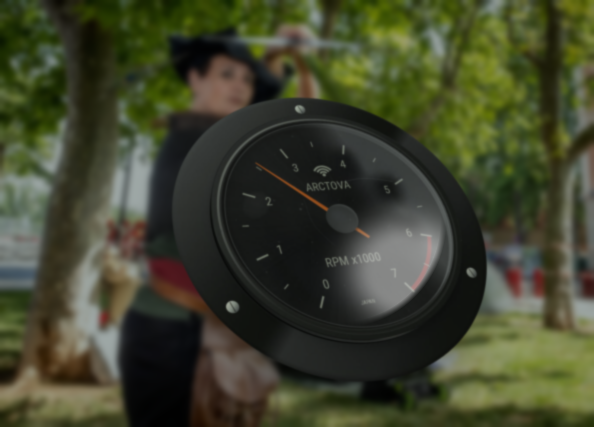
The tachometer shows 2500 rpm
